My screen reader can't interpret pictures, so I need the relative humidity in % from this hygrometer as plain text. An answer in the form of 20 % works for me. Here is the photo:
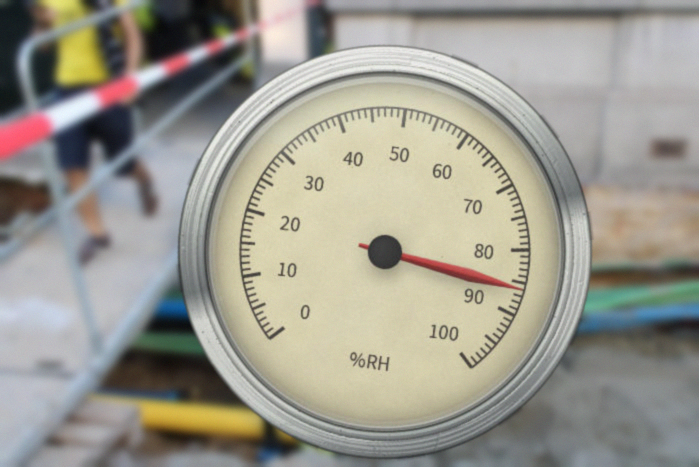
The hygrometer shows 86 %
